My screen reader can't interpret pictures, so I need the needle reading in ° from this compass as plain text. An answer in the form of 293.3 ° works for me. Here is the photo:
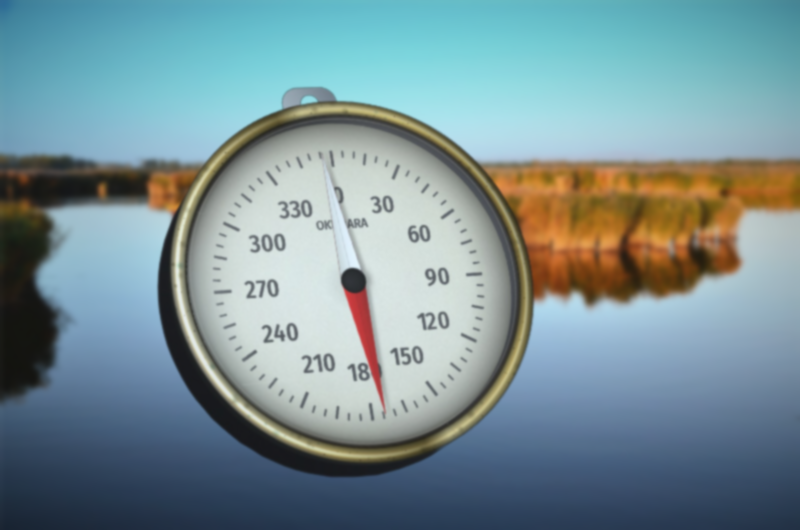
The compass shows 175 °
